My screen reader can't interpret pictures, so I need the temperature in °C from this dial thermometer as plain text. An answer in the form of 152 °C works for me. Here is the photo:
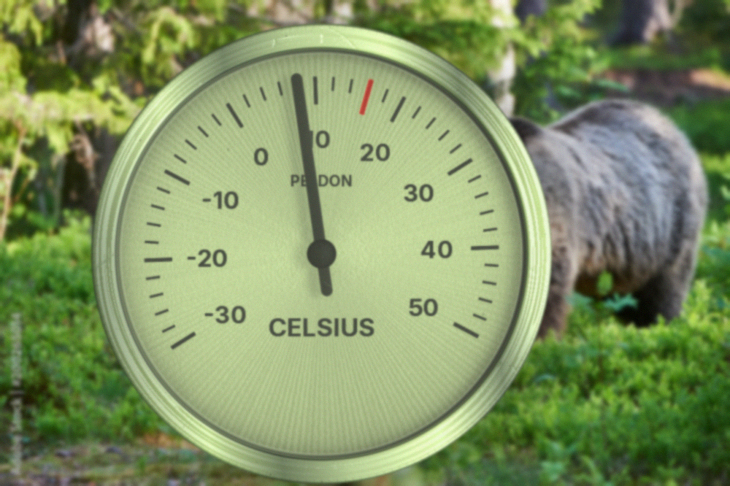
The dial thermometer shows 8 °C
